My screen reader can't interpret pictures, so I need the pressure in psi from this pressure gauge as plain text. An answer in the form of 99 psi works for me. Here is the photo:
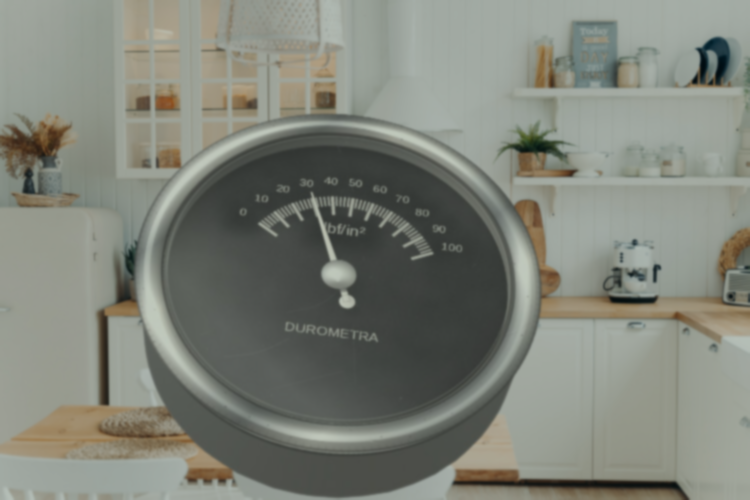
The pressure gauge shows 30 psi
